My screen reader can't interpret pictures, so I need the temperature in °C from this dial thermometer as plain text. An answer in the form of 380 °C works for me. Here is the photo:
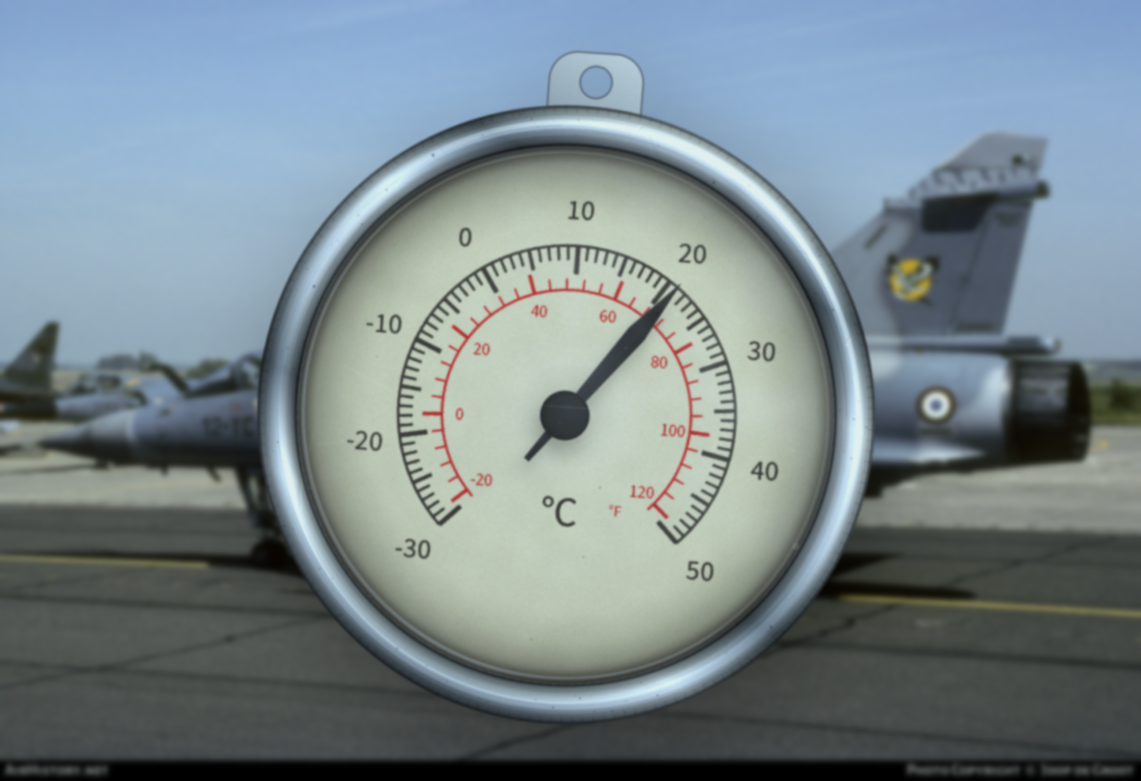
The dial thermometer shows 21 °C
